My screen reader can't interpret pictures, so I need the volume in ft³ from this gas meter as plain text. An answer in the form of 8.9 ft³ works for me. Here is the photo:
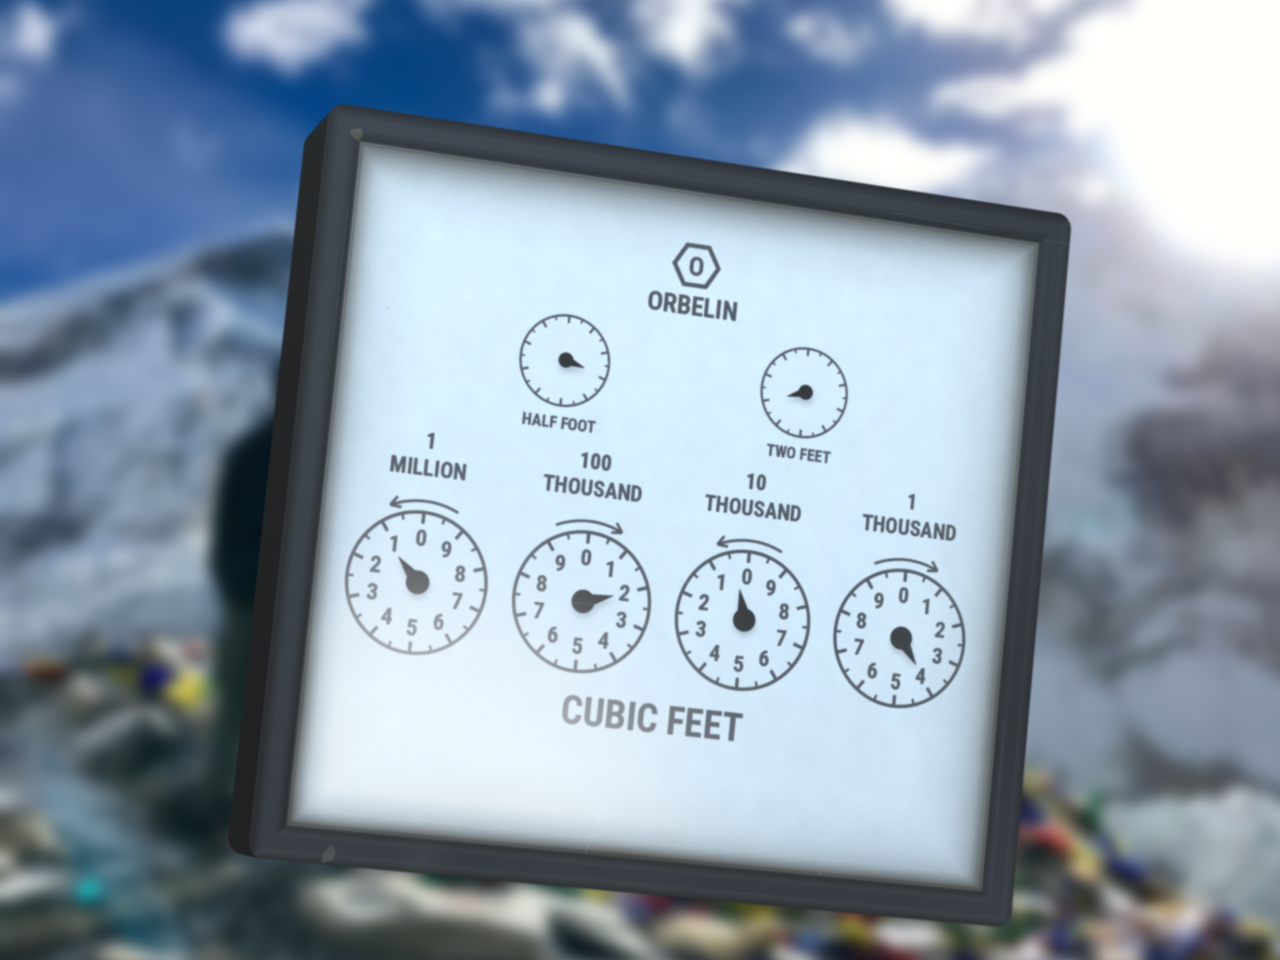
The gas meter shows 120400 ft³
